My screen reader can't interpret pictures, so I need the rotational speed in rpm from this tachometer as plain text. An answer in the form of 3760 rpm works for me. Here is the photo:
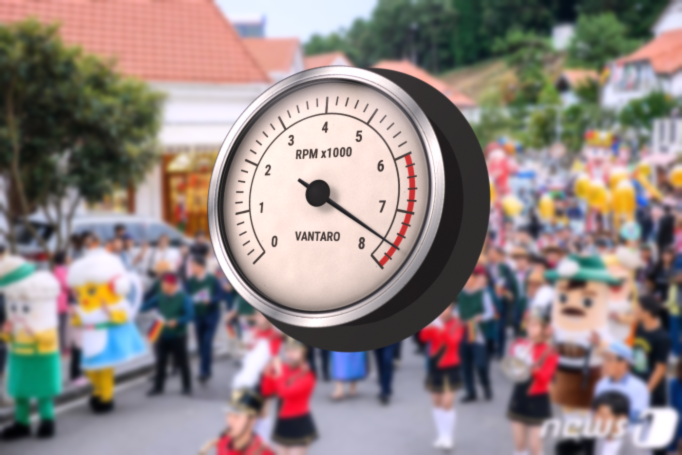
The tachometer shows 7600 rpm
